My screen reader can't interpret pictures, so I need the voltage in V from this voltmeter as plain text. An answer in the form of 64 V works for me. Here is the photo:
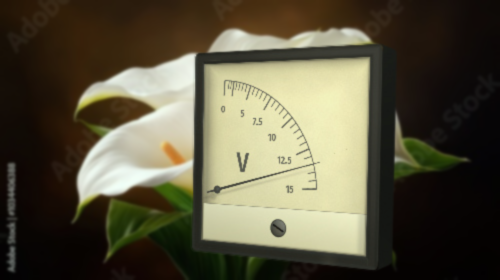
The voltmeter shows 13.5 V
